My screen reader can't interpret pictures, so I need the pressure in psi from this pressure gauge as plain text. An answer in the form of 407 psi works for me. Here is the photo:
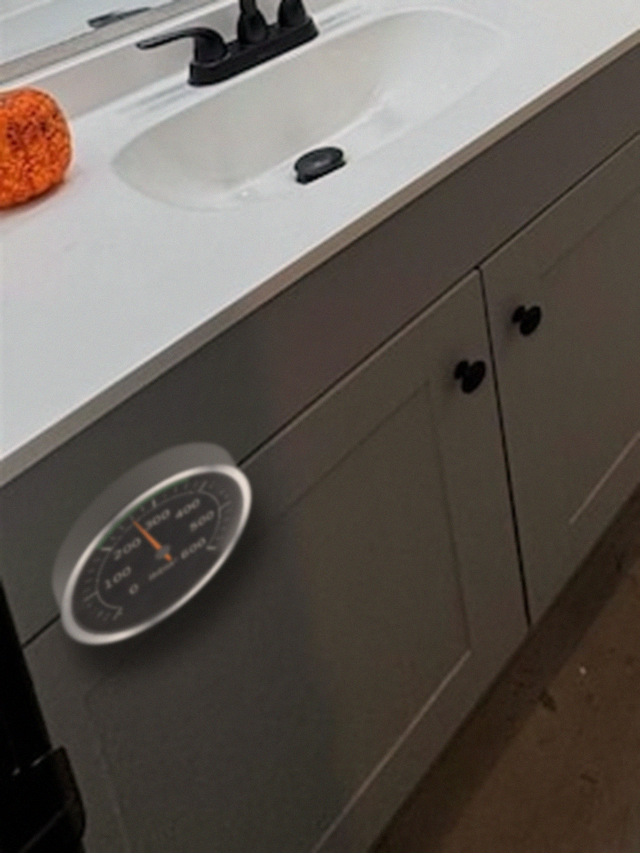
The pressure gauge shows 260 psi
